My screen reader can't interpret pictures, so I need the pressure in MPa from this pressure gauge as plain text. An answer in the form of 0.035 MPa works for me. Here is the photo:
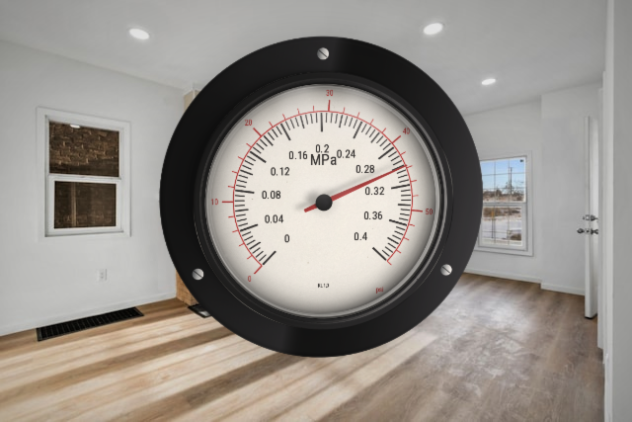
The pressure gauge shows 0.3 MPa
